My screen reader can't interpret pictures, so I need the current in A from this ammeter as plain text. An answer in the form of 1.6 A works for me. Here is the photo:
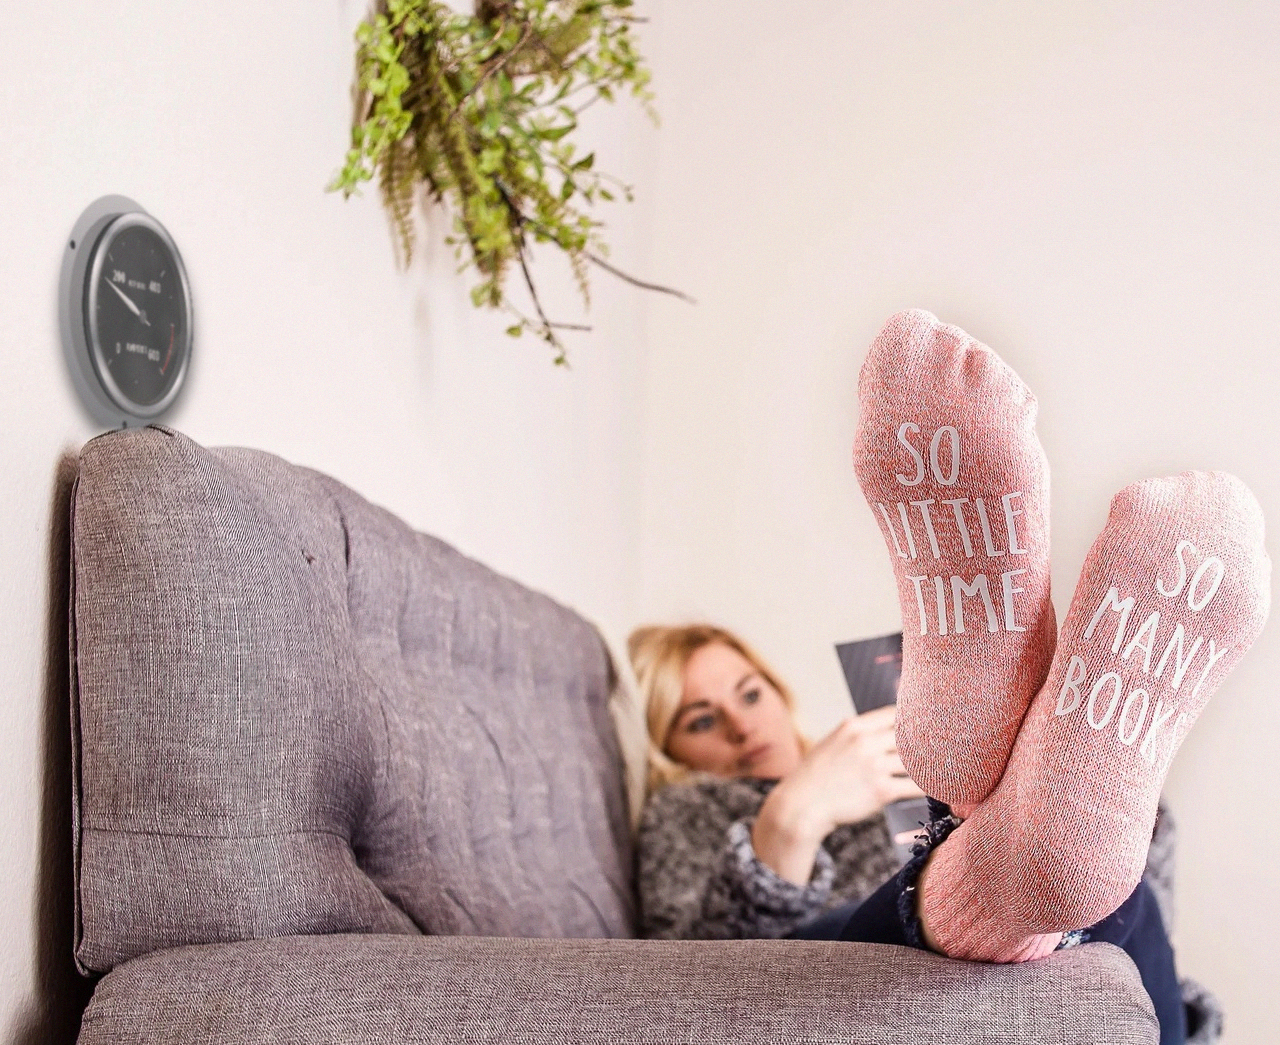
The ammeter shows 150 A
